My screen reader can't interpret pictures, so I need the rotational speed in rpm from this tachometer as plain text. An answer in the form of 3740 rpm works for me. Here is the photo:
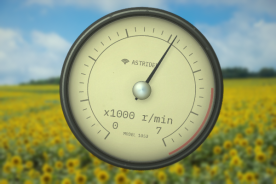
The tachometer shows 4100 rpm
